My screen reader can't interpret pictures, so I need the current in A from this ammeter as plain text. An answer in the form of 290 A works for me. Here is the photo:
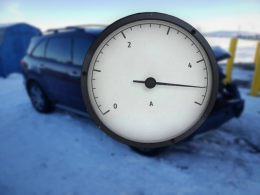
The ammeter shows 4.6 A
